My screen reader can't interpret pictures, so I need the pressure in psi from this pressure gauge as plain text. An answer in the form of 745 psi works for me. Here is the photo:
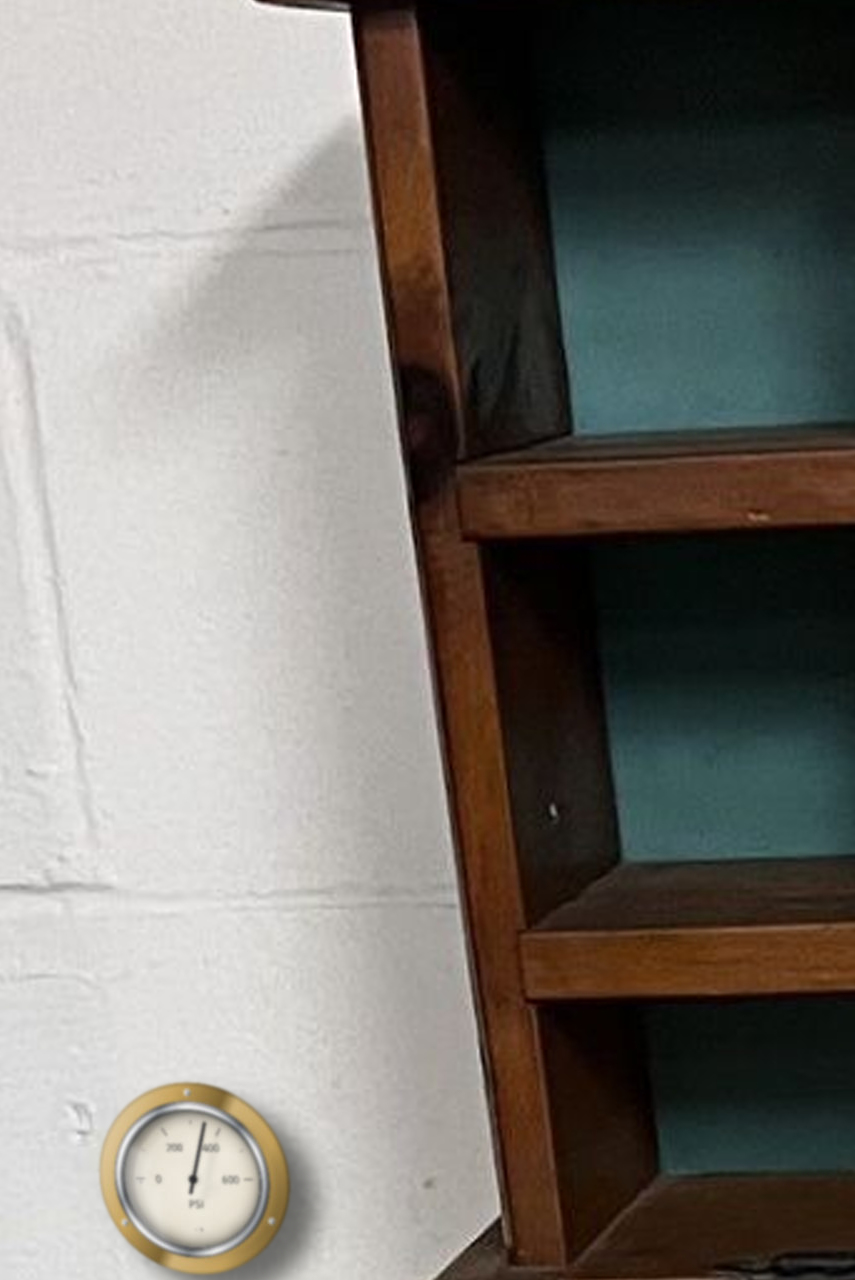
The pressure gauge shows 350 psi
